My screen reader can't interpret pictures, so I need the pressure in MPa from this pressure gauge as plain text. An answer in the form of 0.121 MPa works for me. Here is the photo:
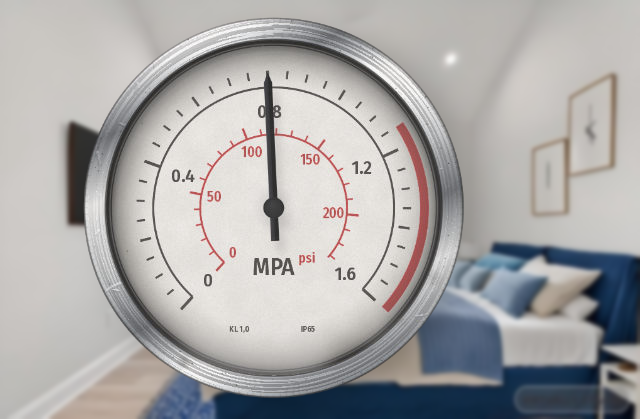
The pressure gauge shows 0.8 MPa
